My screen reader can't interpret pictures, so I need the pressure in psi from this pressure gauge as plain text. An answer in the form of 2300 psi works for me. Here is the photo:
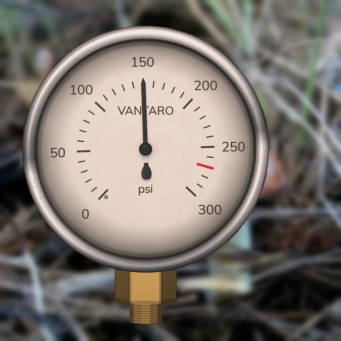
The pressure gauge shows 150 psi
